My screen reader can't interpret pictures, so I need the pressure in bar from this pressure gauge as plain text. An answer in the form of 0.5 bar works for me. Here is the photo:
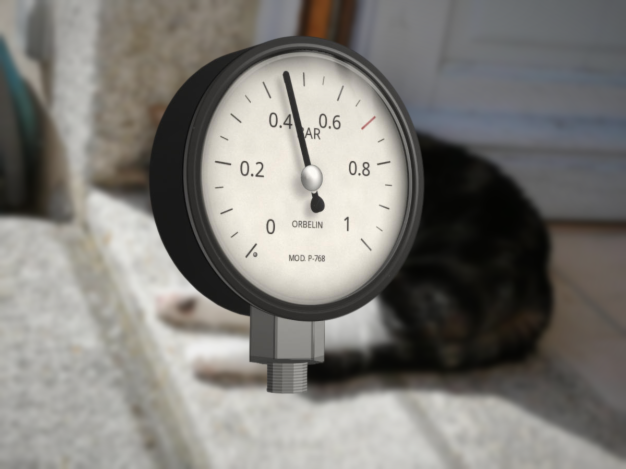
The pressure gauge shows 0.45 bar
